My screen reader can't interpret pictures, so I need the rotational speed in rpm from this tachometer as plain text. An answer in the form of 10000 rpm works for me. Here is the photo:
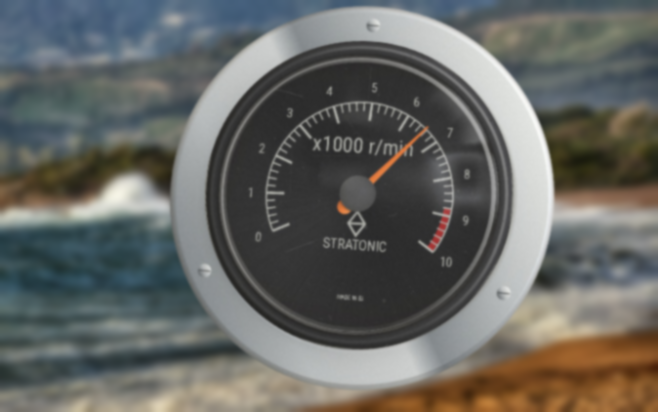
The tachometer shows 6600 rpm
